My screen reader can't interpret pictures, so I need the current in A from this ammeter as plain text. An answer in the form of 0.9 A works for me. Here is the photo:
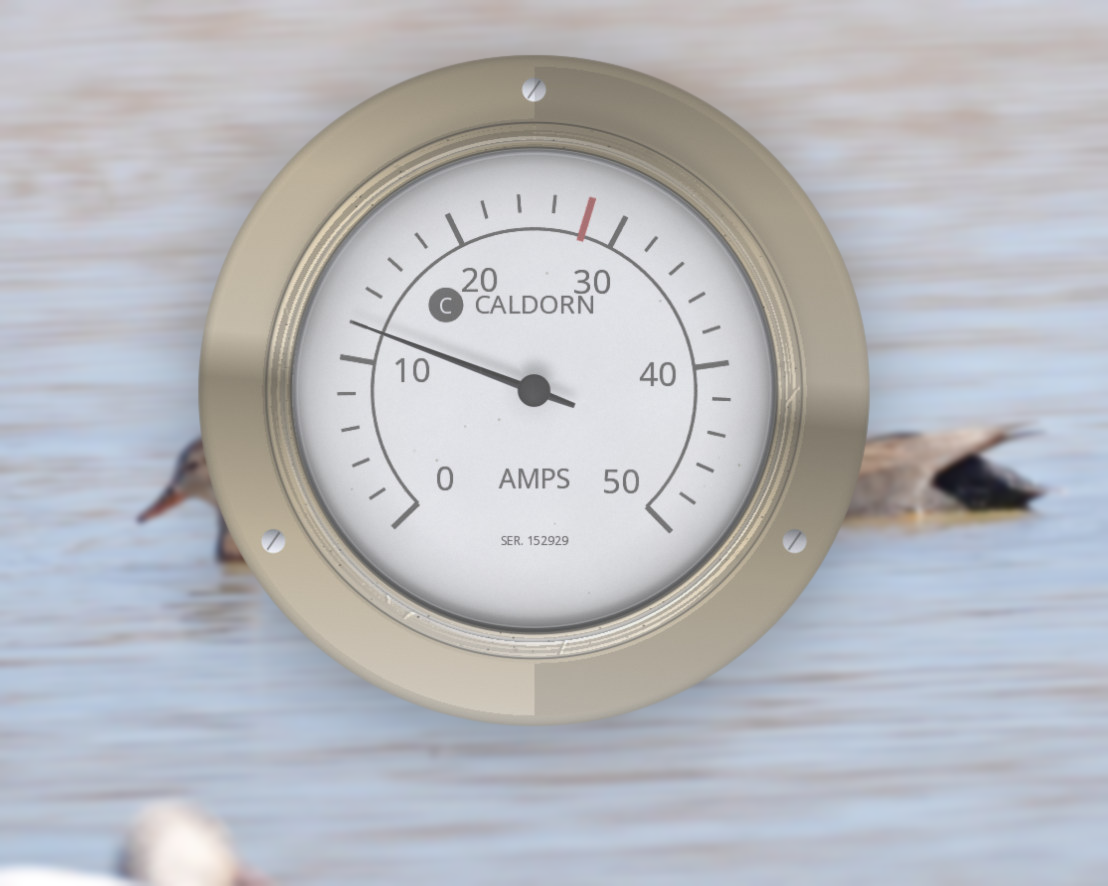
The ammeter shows 12 A
